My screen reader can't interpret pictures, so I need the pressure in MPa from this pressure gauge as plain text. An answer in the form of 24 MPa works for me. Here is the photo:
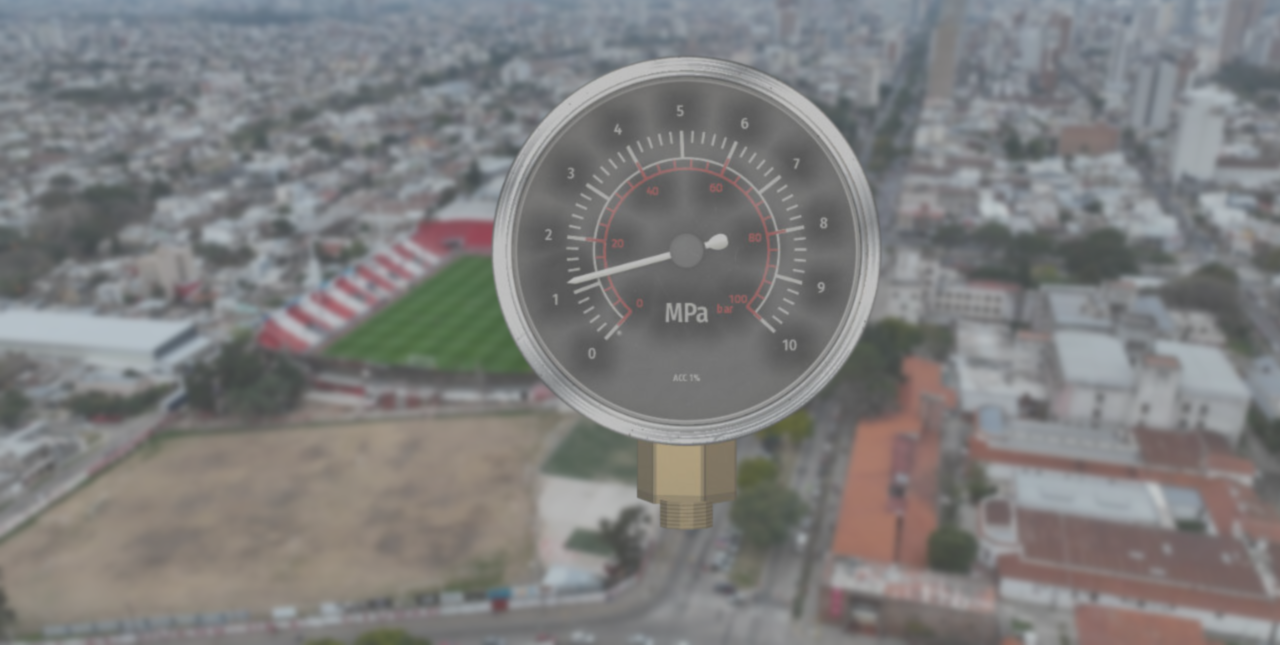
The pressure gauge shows 1.2 MPa
